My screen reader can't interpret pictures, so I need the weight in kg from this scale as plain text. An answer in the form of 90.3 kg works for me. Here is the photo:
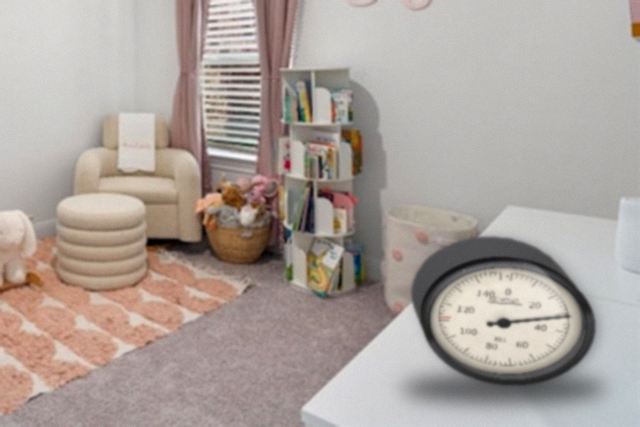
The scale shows 30 kg
